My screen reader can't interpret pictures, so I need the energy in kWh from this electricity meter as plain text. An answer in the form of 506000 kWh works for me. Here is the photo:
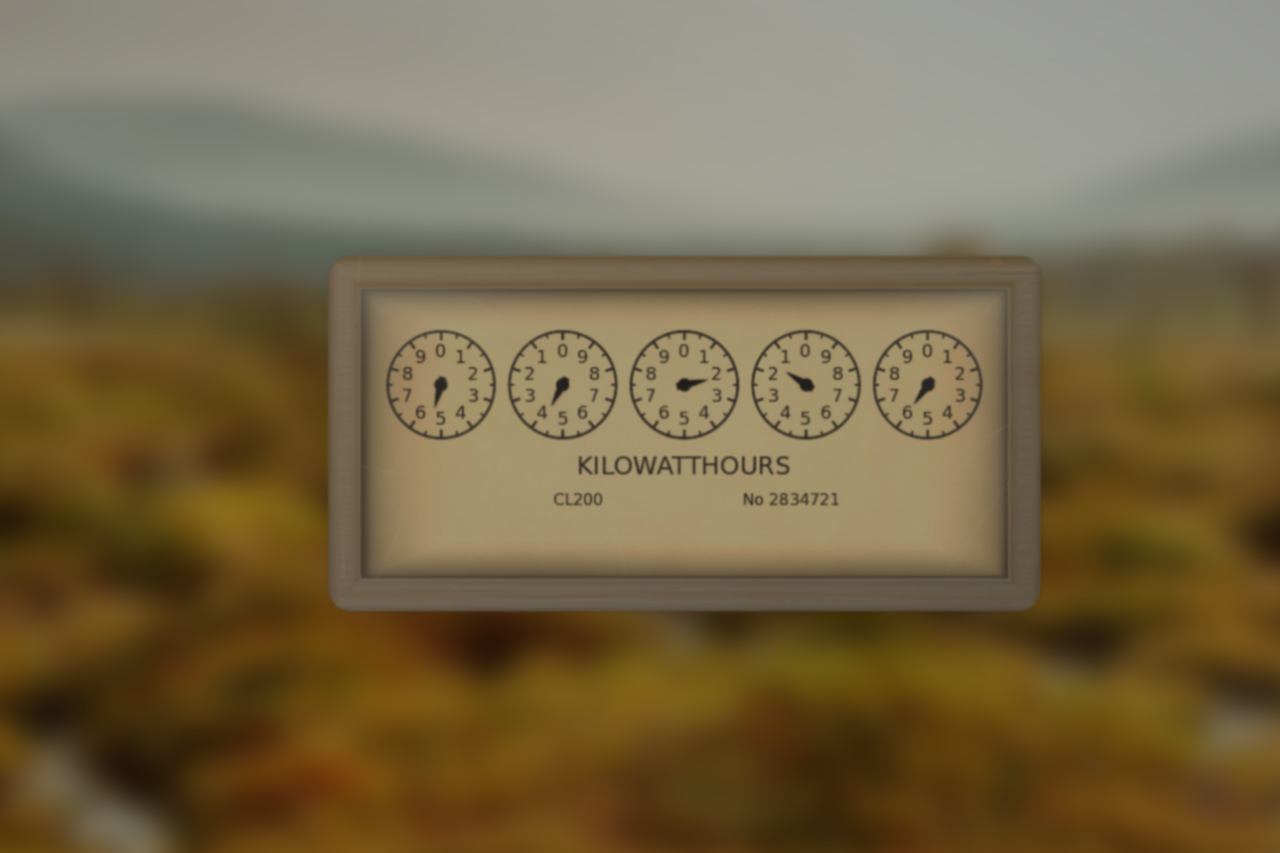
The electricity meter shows 54216 kWh
